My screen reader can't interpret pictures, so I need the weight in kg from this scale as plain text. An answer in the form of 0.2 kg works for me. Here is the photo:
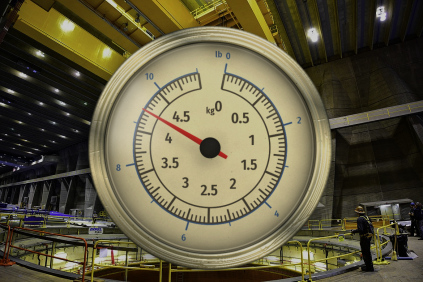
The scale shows 4.25 kg
